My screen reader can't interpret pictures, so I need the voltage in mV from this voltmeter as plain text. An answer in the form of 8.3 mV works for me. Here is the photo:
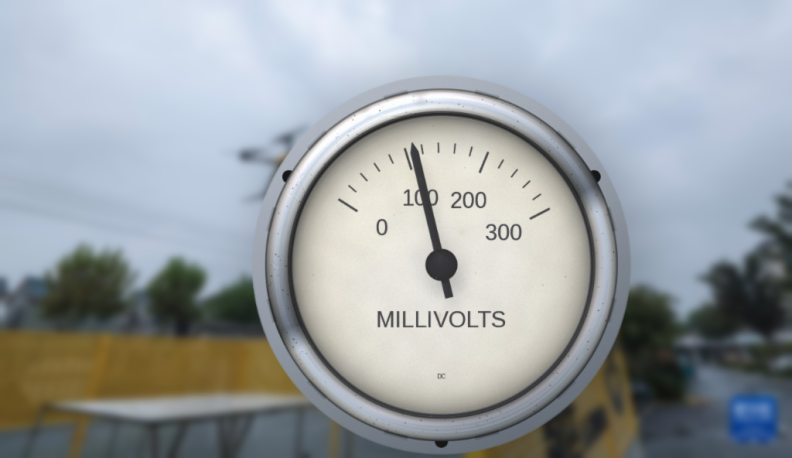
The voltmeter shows 110 mV
